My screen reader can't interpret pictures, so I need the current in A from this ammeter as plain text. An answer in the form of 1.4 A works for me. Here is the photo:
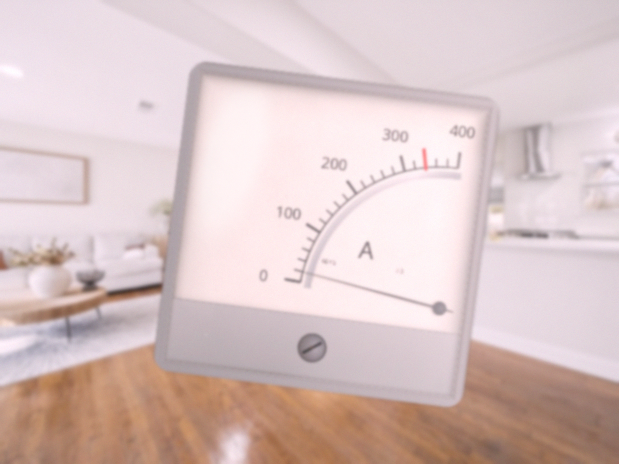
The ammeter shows 20 A
